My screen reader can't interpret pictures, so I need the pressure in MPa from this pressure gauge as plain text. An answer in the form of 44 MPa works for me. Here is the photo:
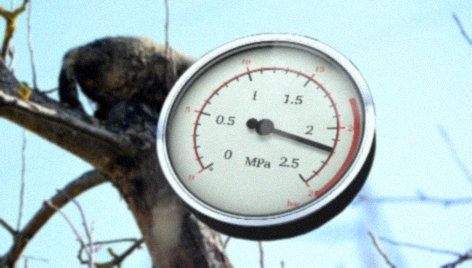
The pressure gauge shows 2.2 MPa
